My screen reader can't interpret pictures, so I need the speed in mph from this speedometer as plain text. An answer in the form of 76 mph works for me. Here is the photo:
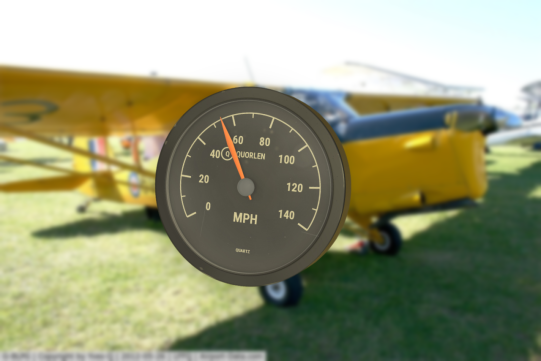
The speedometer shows 55 mph
